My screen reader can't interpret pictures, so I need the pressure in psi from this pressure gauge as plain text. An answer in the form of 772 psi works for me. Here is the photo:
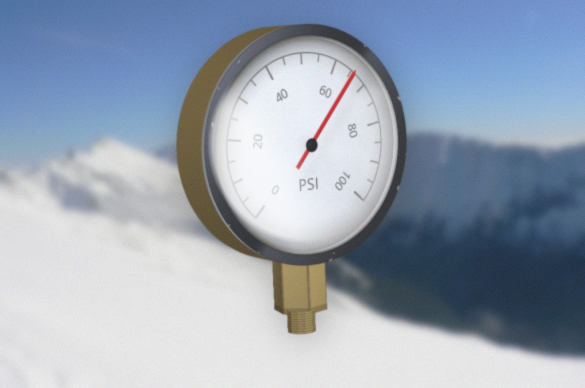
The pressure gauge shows 65 psi
